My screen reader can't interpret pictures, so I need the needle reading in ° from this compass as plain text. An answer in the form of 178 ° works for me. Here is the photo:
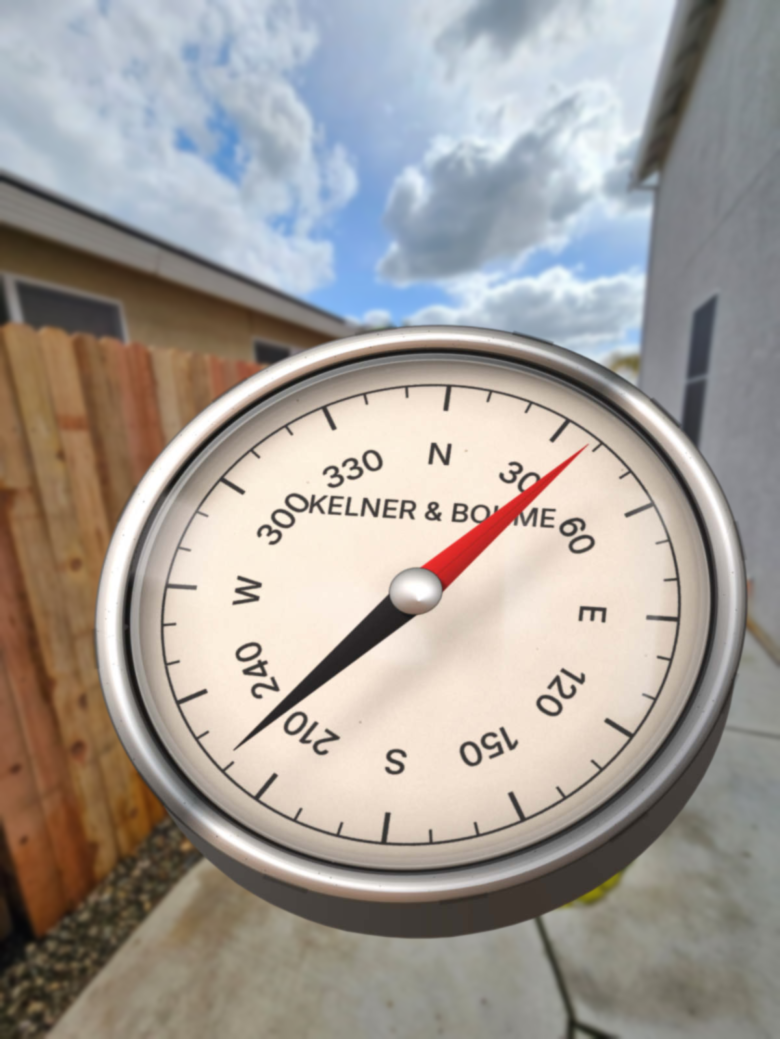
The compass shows 40 °
